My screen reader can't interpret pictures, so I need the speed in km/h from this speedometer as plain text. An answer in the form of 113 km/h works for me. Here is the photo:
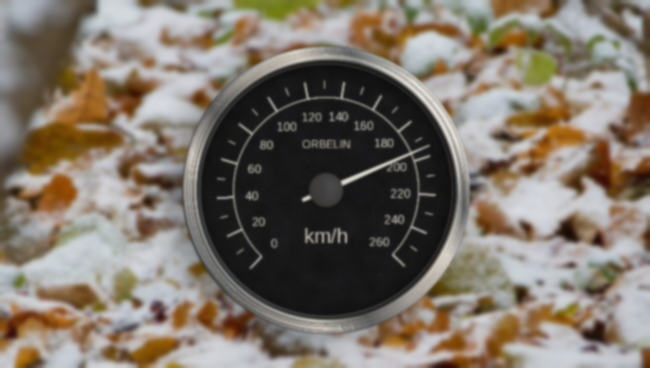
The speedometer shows 195 km/h
